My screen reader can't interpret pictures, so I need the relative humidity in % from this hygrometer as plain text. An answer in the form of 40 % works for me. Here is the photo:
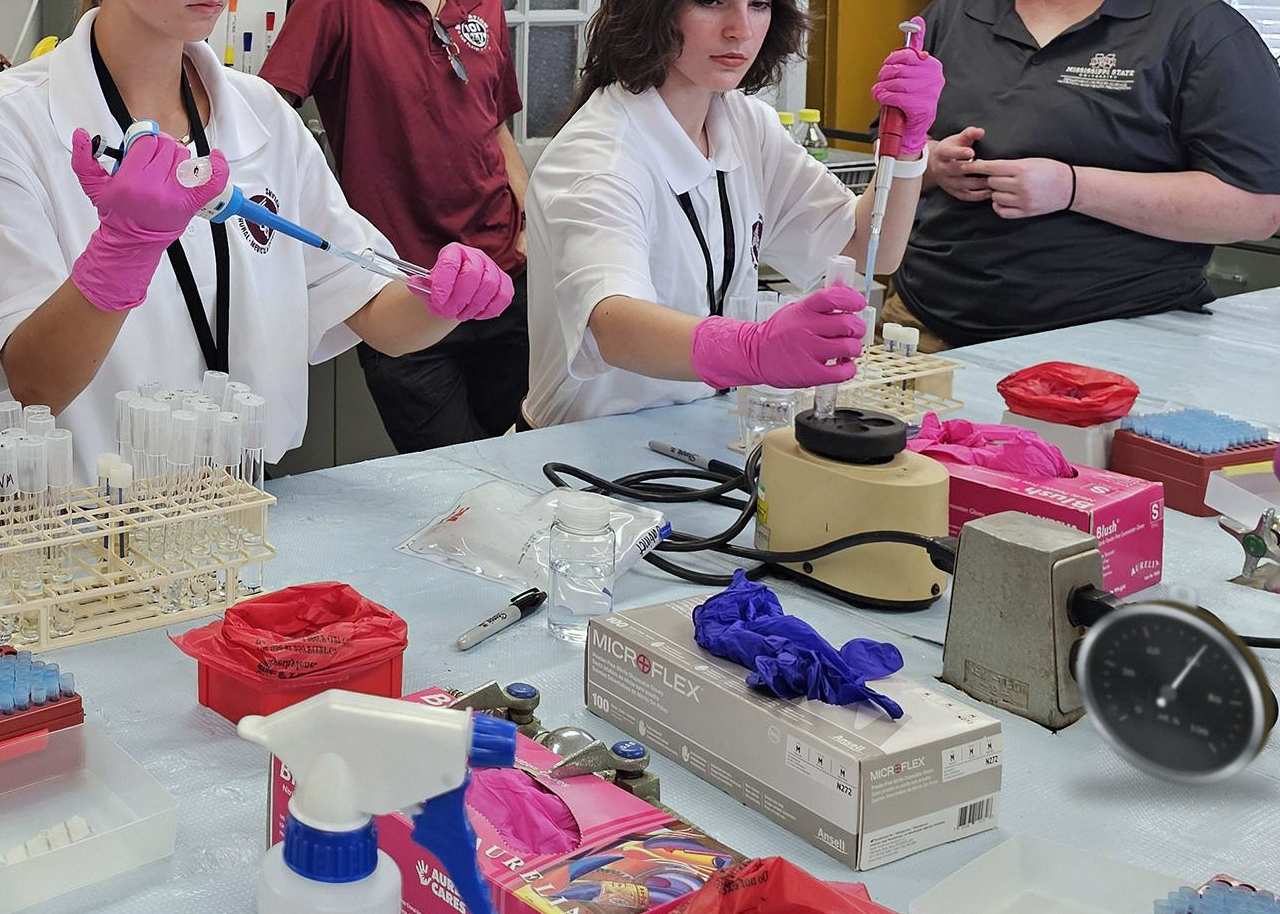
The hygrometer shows 60 %
